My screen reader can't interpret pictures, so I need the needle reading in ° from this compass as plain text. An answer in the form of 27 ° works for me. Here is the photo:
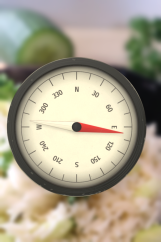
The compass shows 97.5 °
